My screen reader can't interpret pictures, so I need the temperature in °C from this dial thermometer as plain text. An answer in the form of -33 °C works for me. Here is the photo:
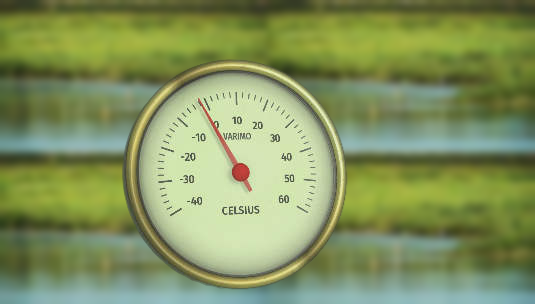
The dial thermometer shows -2 °C
